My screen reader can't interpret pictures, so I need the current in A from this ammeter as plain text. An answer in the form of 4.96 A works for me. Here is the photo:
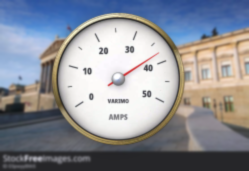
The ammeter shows 37.5 A
